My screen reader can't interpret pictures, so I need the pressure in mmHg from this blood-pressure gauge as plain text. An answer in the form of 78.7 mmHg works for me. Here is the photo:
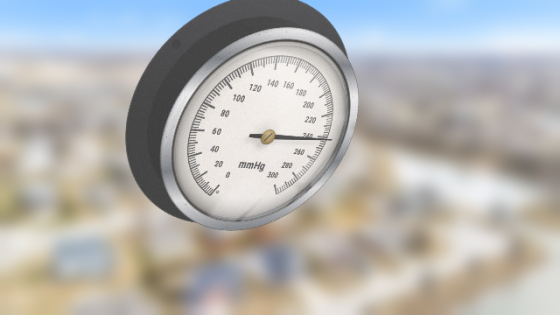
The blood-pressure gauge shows 240 mmHg
